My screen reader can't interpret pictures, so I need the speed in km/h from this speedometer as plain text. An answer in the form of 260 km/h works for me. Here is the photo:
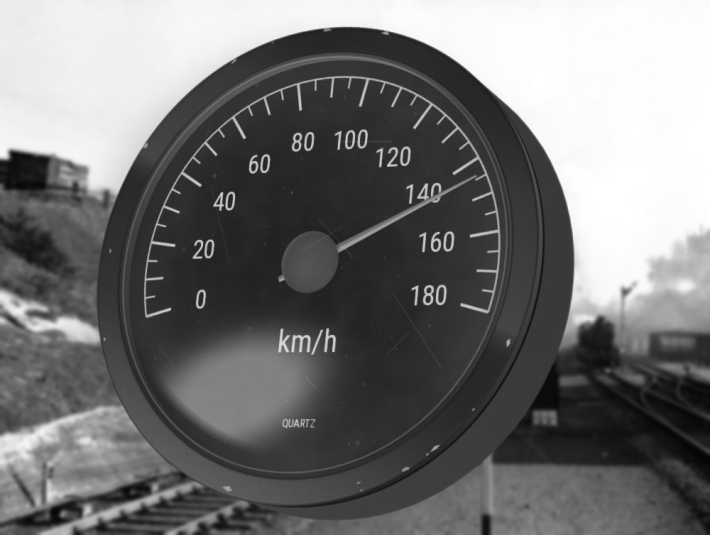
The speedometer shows 145 km/h
